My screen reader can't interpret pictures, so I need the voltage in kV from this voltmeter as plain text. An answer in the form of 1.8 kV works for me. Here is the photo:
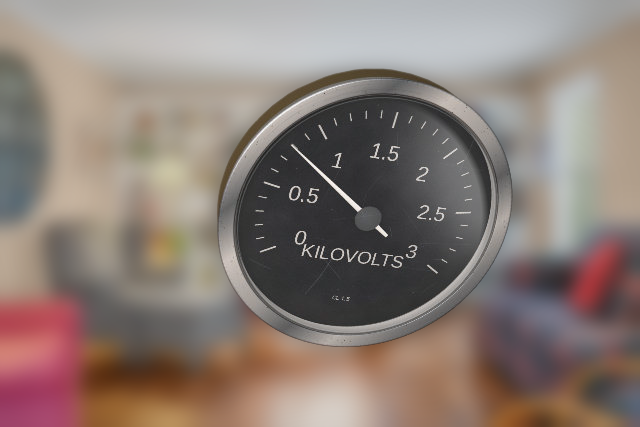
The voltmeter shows 0.8 kV
